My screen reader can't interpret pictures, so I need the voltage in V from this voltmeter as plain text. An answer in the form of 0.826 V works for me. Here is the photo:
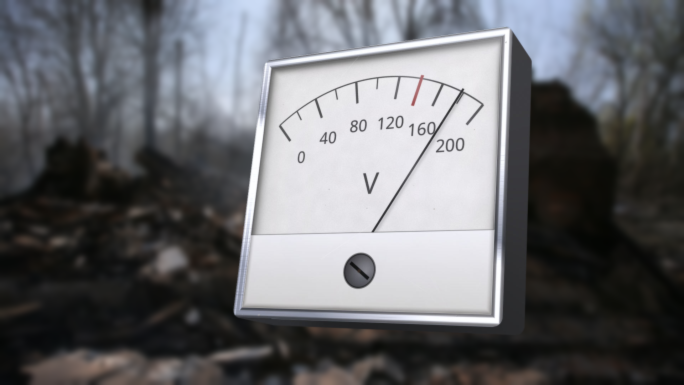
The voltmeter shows 180 V
